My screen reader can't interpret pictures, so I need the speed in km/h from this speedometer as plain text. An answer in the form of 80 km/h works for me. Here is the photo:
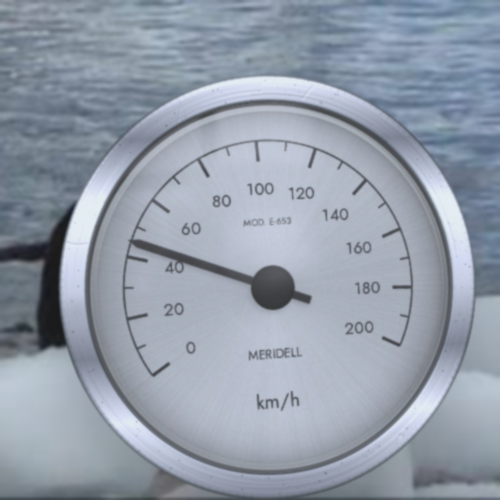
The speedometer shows 45 km/h
